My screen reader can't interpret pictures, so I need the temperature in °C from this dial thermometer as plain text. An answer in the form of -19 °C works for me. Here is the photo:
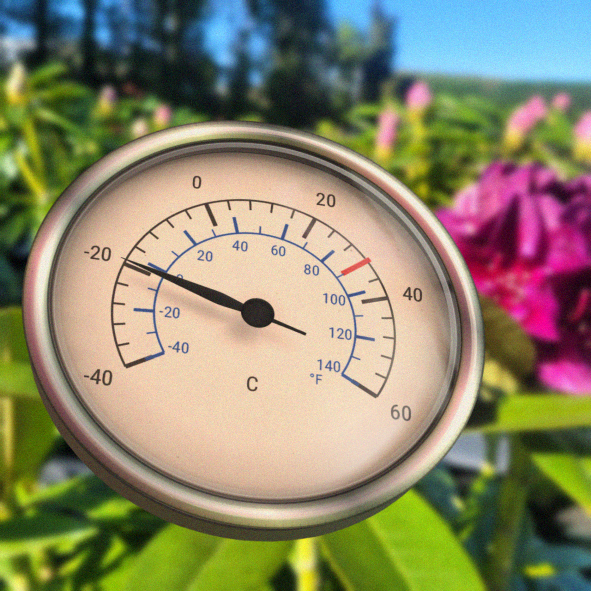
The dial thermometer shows -20 °C
